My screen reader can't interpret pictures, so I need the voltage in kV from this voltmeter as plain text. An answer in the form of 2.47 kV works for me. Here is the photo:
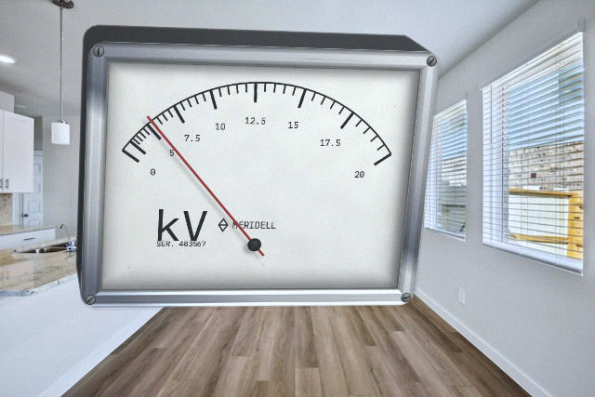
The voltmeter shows 5.5 kV
